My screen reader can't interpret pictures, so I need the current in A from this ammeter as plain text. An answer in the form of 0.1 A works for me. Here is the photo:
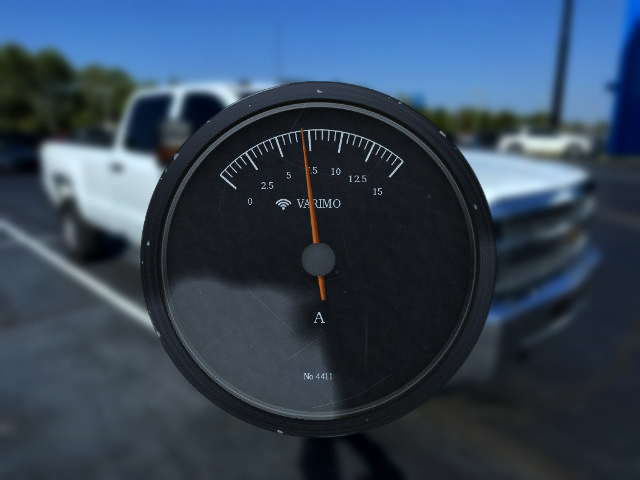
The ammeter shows 7 A
